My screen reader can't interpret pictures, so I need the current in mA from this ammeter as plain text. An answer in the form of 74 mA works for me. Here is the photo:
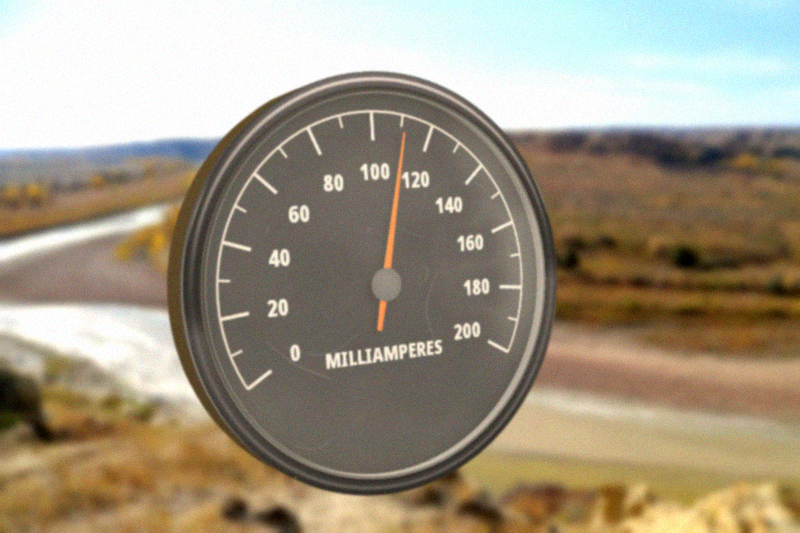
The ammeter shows 110 mA
